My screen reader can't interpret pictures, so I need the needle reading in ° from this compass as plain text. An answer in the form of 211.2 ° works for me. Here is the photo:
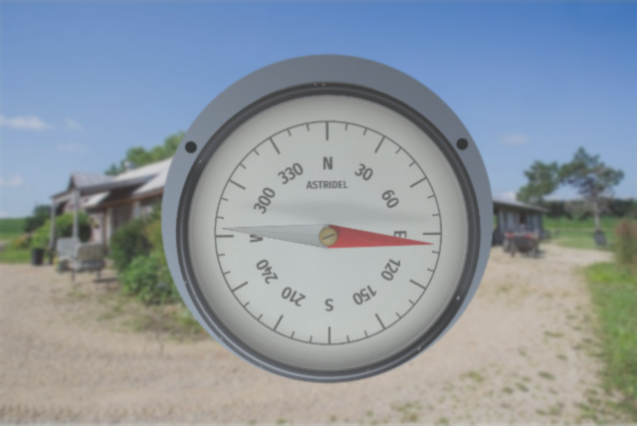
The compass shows 95 °
